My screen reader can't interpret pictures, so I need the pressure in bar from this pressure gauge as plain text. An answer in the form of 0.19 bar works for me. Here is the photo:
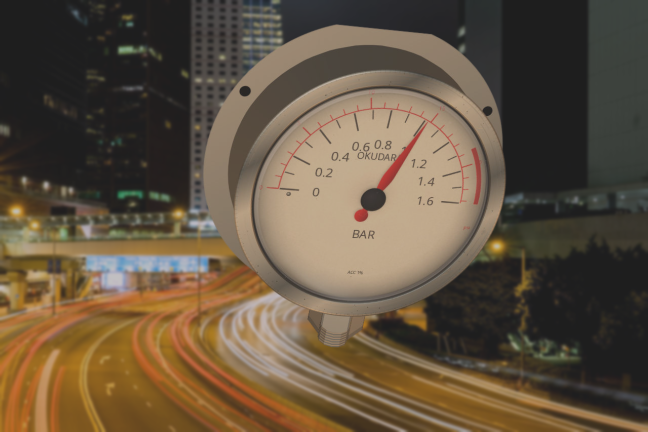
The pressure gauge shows 1 bar
